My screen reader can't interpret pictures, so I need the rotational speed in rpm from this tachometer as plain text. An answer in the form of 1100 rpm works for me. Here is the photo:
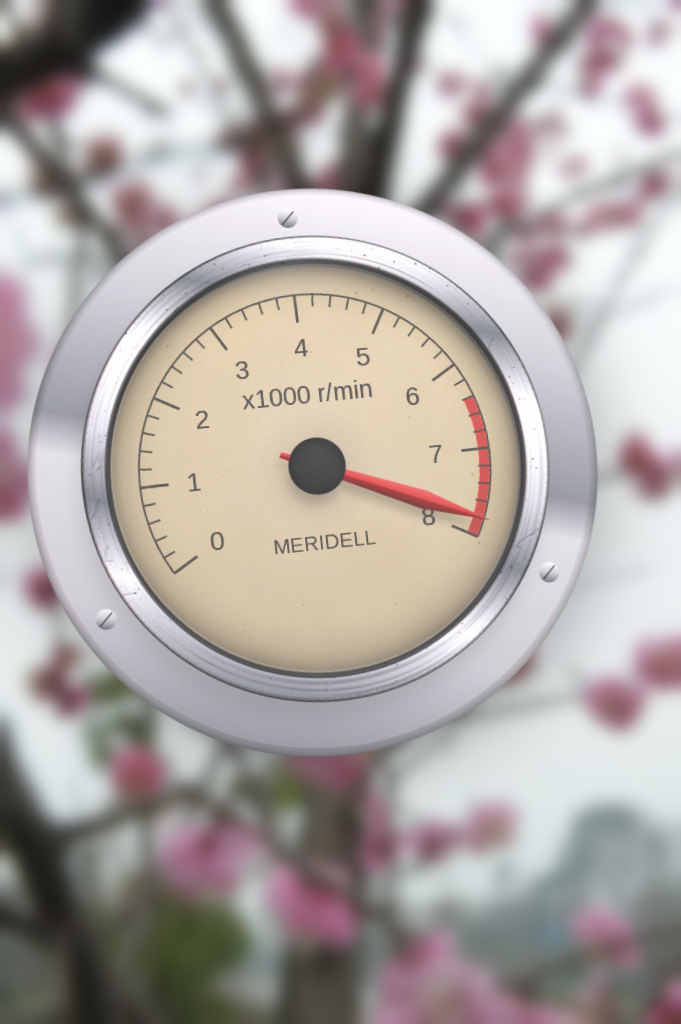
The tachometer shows 7800 rpm
